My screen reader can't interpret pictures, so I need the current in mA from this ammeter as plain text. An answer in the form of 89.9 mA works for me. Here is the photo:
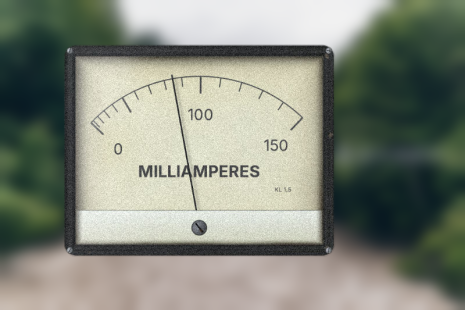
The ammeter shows 85 mA
